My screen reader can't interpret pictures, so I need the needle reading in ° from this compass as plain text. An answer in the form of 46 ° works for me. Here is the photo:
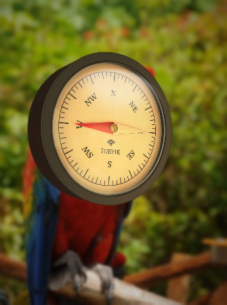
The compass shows 270 °
